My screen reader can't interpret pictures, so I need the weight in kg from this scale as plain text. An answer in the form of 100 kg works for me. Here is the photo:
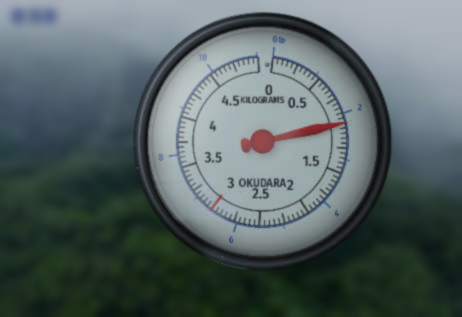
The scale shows 1 kg
